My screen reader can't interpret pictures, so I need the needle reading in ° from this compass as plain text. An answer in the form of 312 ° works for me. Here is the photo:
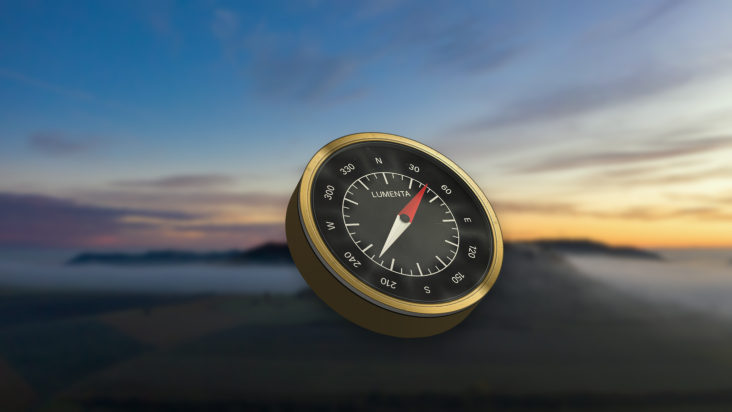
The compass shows 45 °
